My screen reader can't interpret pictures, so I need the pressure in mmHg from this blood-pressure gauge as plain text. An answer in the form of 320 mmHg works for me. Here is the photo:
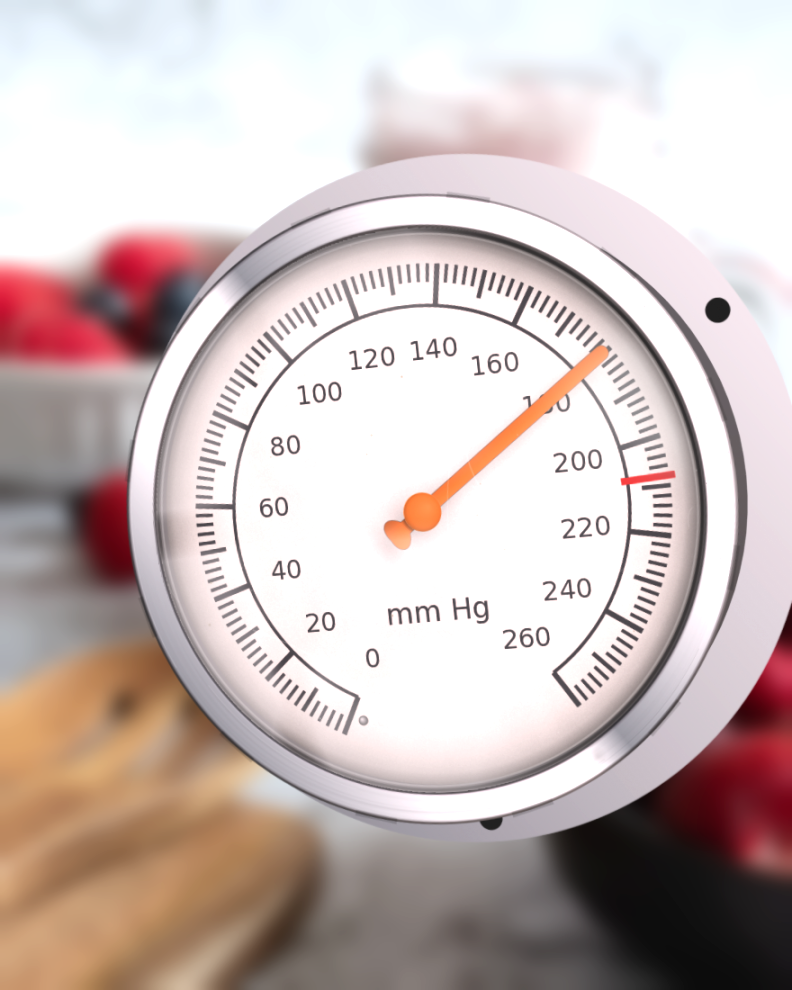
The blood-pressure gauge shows 180 mmHg
